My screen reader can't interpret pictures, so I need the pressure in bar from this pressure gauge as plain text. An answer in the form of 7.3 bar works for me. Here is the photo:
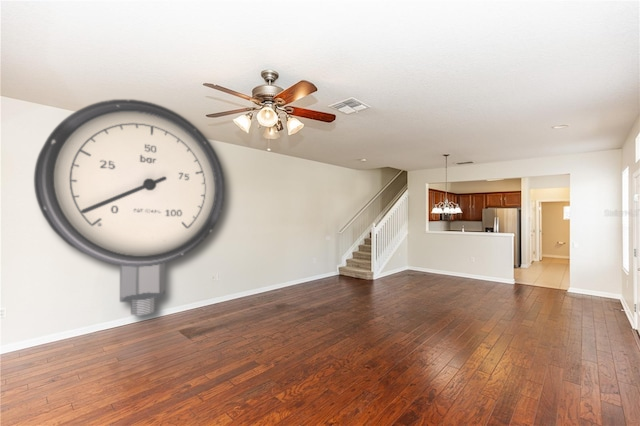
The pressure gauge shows 5 bar
